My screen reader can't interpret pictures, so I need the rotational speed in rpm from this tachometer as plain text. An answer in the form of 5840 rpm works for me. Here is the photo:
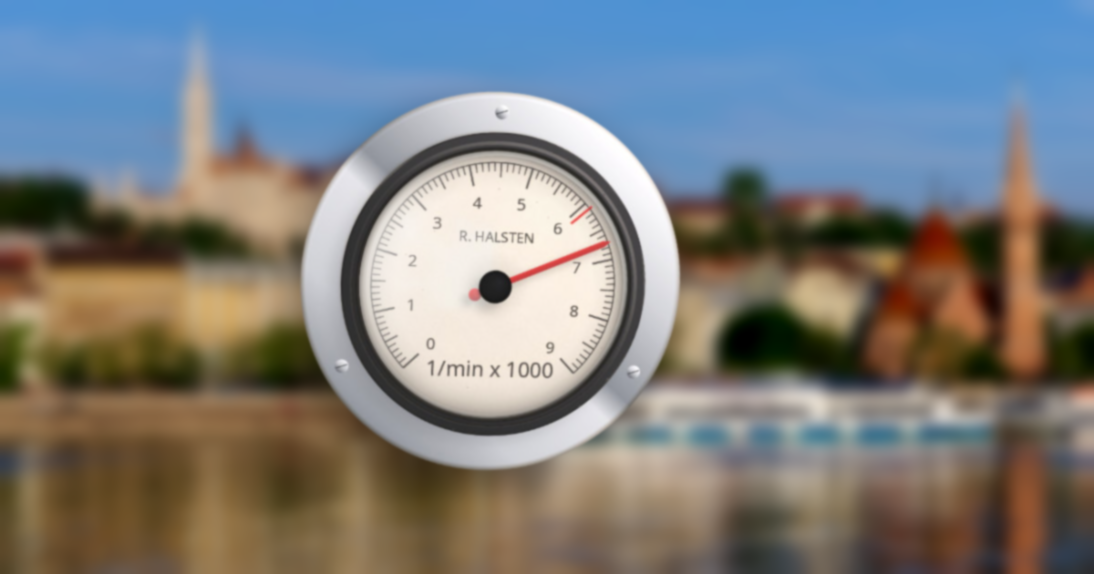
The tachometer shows 6700 rpm
